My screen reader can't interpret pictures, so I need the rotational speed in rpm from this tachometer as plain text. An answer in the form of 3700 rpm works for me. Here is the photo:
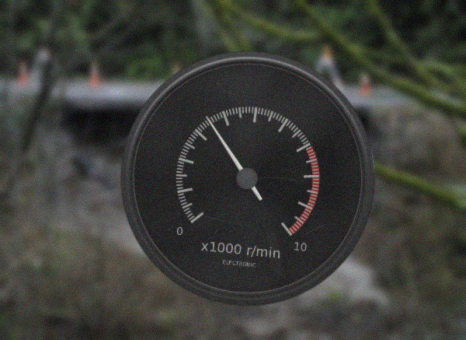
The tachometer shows 3500 rpm
